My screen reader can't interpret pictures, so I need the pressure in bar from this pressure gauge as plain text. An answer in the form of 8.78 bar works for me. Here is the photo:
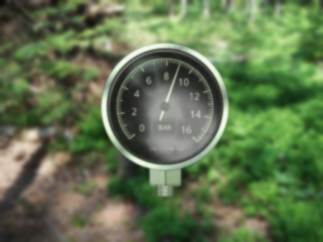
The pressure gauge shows 9 bar
